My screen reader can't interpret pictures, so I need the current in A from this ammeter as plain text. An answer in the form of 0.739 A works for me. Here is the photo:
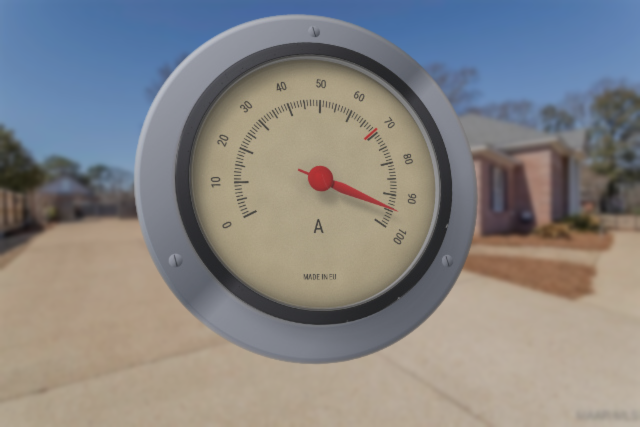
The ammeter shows 95 A
